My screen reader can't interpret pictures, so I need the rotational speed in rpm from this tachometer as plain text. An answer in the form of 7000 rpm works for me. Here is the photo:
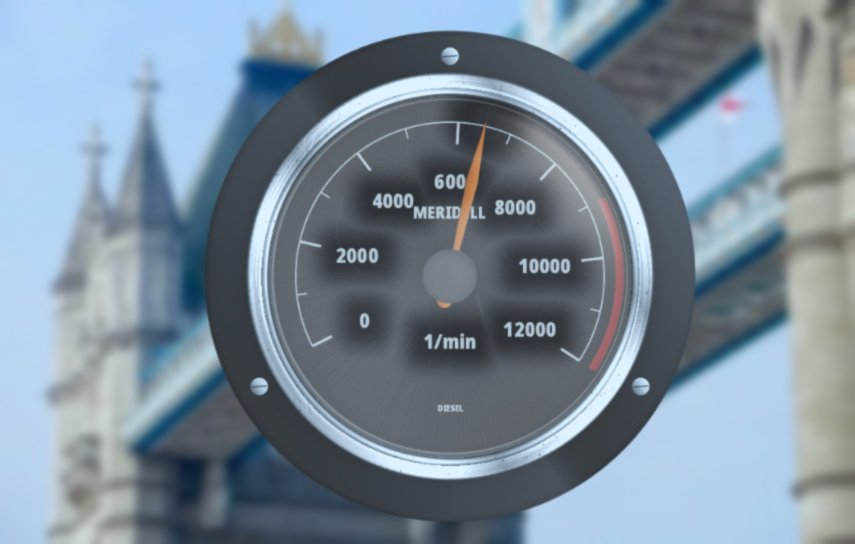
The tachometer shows 6500 rpm
